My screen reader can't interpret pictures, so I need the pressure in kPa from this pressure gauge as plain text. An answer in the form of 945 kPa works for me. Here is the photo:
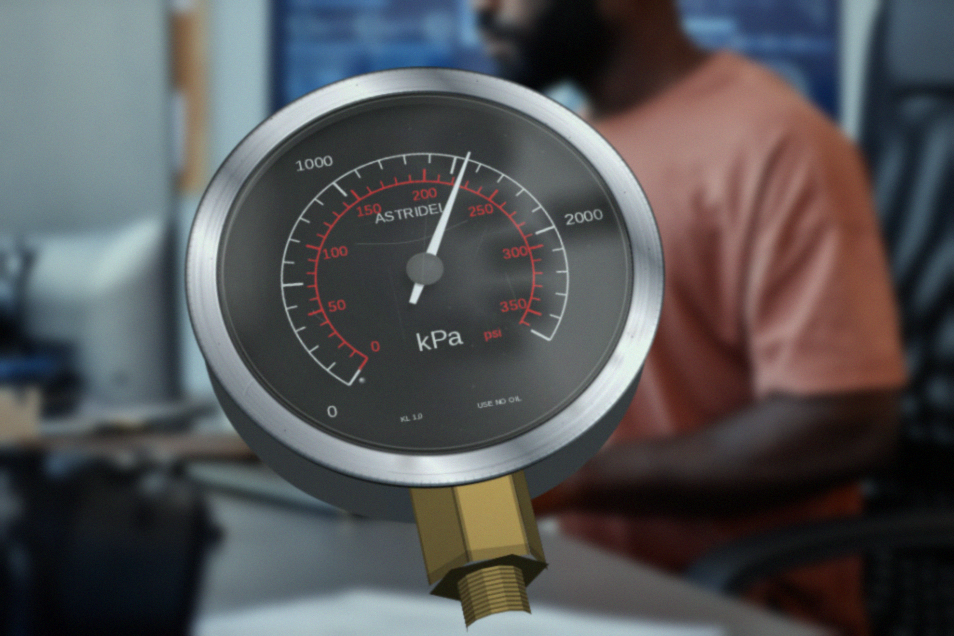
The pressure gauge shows 1550 kPa
